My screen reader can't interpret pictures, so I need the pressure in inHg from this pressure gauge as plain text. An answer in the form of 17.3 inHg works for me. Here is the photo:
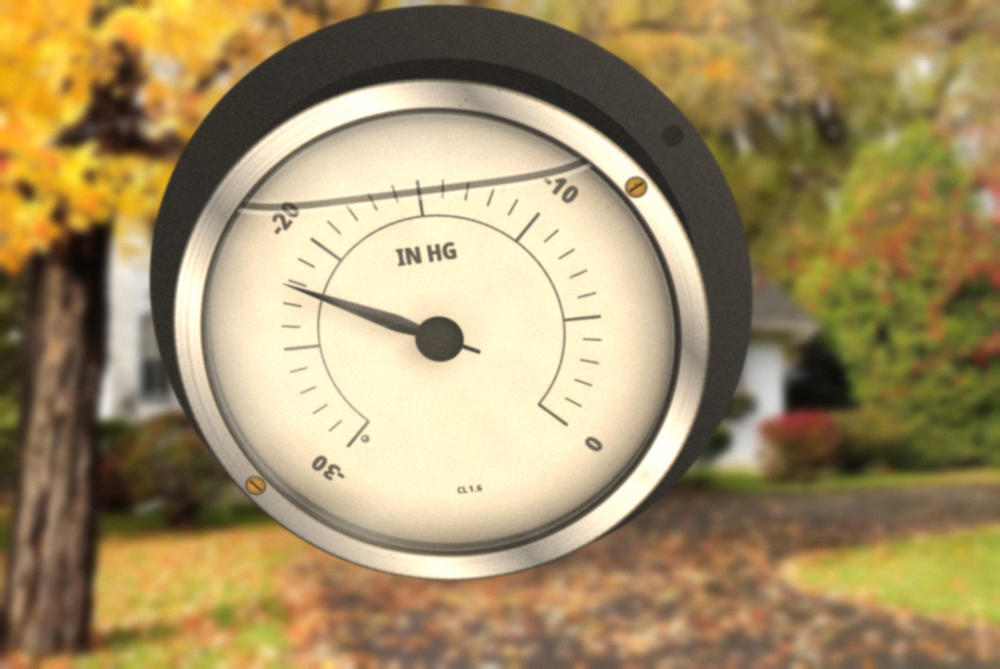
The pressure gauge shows -22 inHg
